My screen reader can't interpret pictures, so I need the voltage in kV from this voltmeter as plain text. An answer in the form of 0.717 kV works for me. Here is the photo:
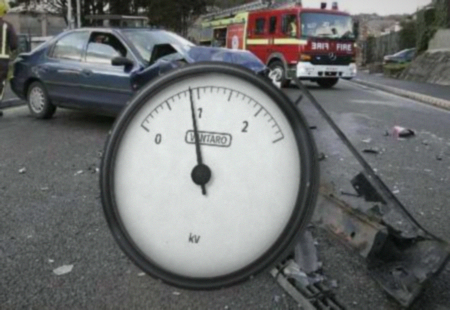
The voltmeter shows 0.9 kV
